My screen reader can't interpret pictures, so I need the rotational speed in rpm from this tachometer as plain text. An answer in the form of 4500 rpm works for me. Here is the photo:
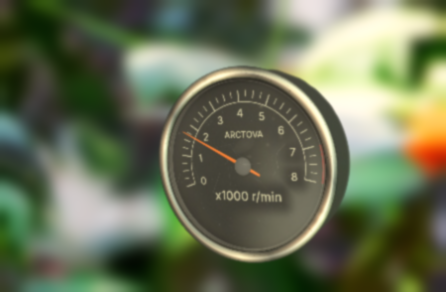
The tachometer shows 1750 rpm
